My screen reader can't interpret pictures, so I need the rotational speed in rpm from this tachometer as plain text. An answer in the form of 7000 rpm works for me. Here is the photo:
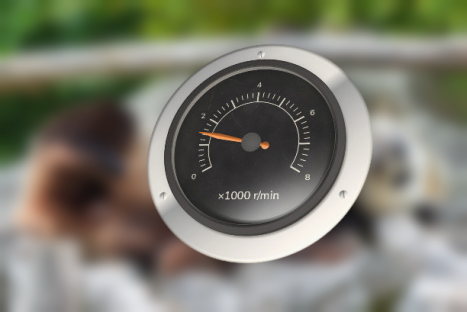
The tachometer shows 1400 rpm
